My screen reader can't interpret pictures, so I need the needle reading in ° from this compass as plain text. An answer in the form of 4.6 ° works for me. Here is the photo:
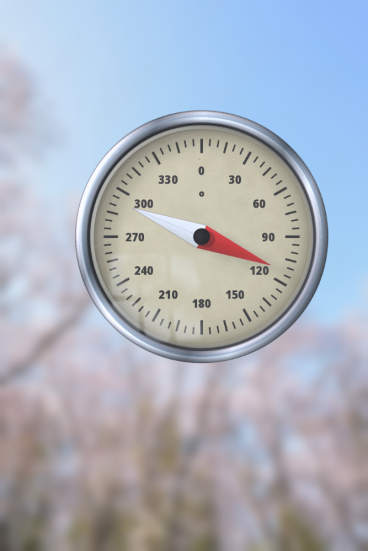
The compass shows 112.5 °
